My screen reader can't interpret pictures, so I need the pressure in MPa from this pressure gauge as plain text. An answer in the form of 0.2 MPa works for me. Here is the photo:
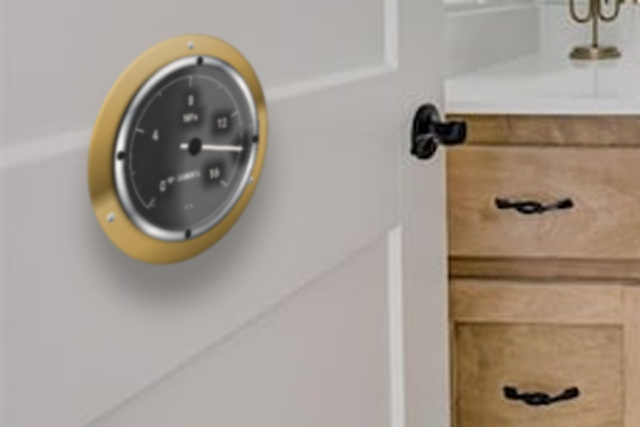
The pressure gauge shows 14 MPa
